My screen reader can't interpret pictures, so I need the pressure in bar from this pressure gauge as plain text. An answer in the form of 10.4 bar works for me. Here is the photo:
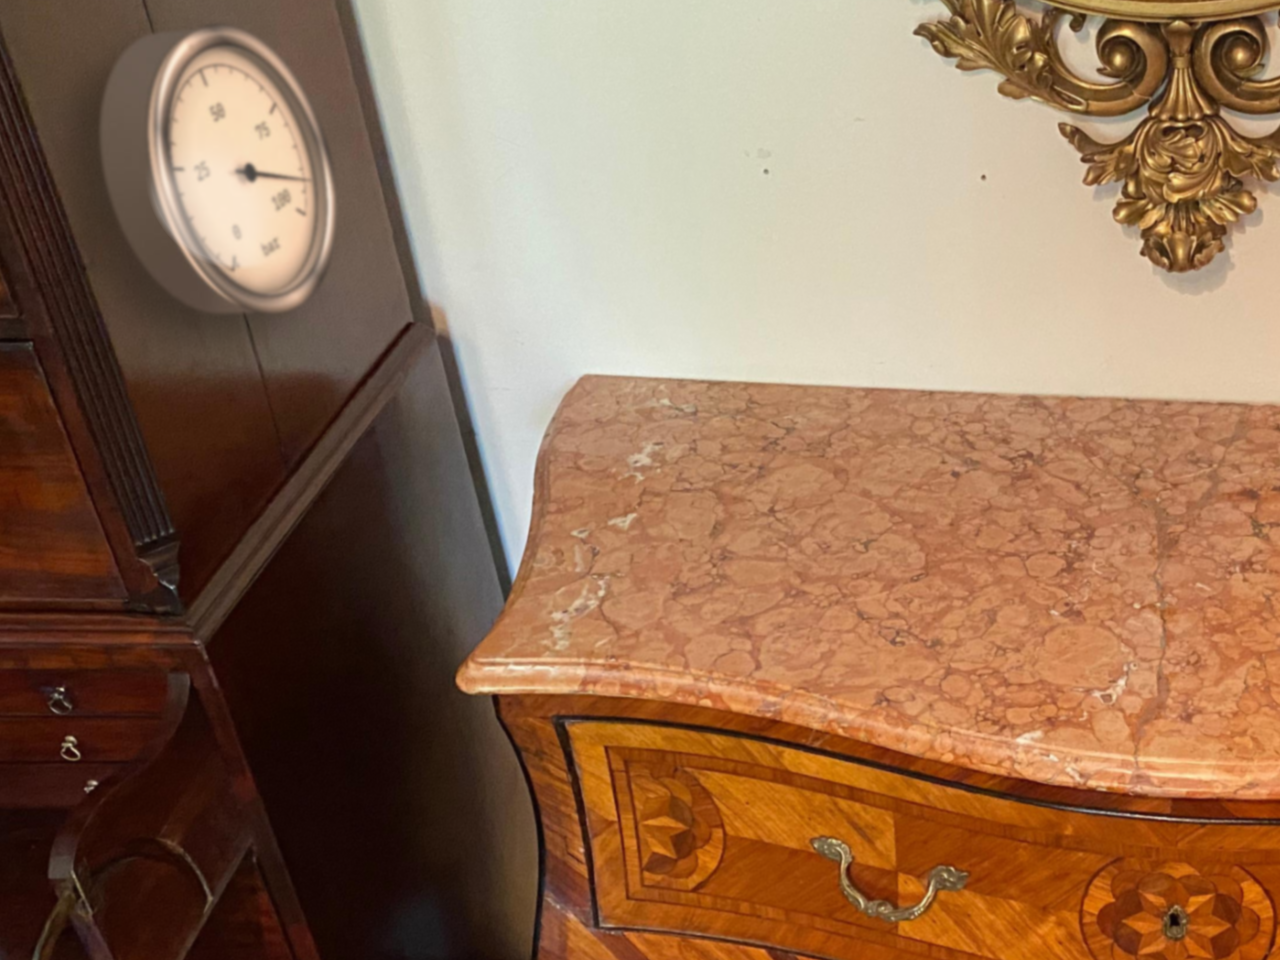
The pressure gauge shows 92.5 bar
